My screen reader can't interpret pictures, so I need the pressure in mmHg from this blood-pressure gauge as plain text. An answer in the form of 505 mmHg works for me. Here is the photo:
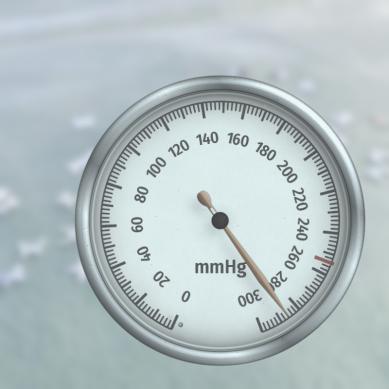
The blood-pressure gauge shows 286 mmHg
